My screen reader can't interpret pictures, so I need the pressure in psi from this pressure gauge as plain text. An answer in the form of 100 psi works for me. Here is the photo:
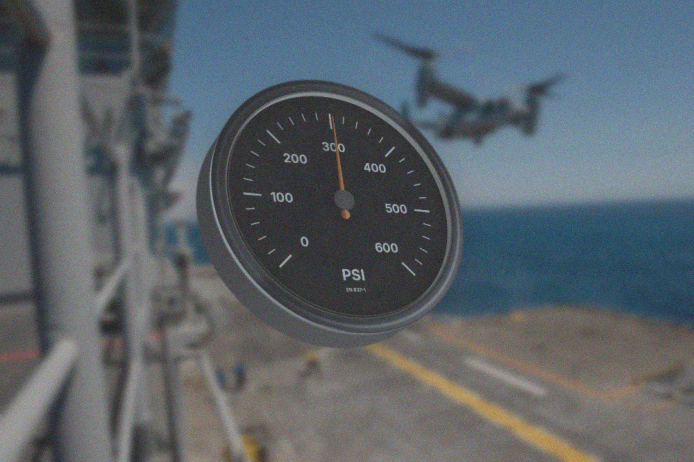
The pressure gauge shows 300 psi
